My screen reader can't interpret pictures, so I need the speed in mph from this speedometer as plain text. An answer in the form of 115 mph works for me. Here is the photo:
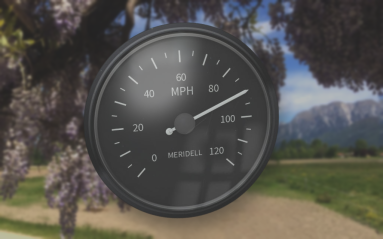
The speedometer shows 90 mph
